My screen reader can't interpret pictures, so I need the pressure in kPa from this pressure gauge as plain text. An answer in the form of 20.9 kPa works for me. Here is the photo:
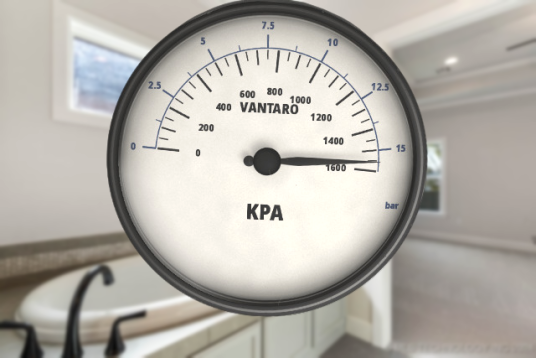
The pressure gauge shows 1550 kPa
